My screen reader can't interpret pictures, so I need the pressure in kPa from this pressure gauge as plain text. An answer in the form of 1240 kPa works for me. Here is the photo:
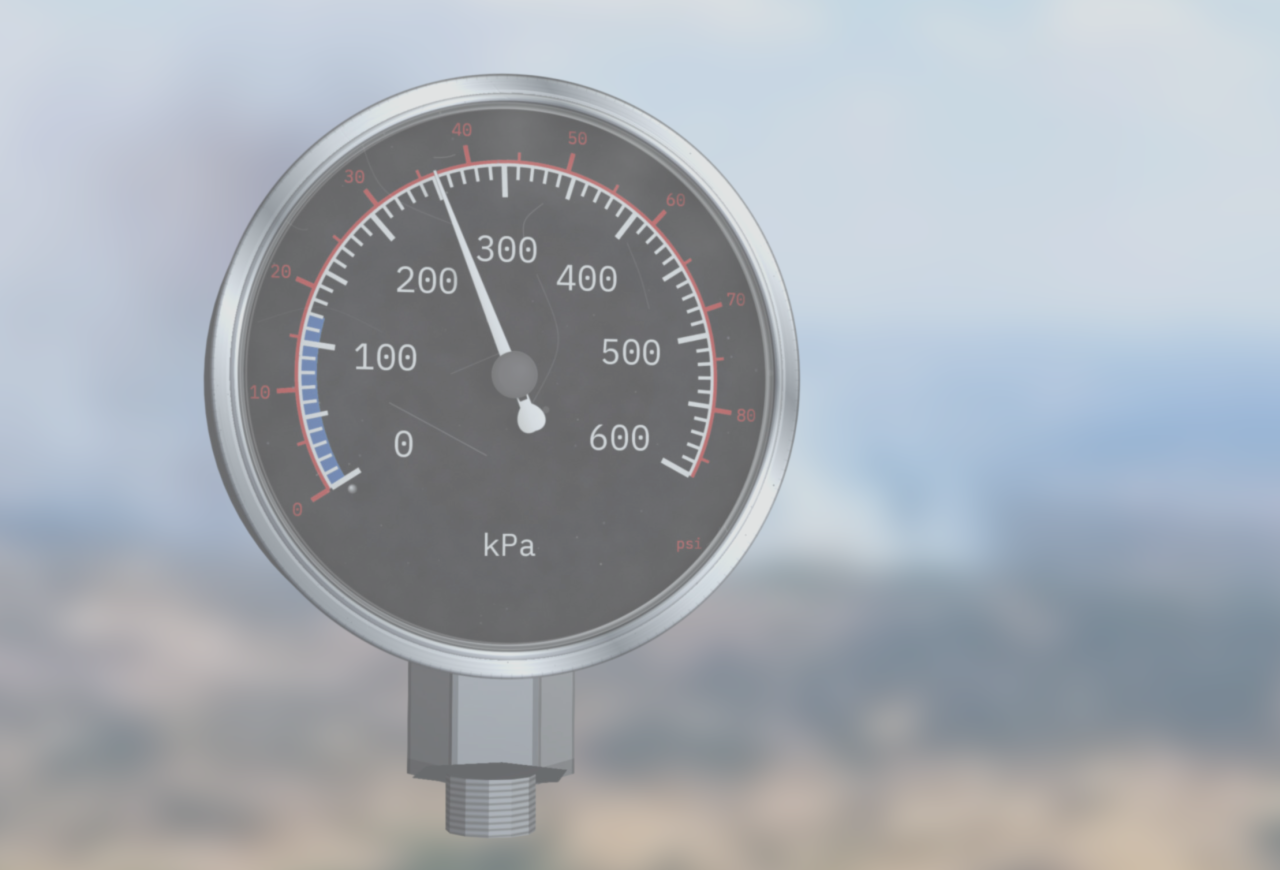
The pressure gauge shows 250 kPa
